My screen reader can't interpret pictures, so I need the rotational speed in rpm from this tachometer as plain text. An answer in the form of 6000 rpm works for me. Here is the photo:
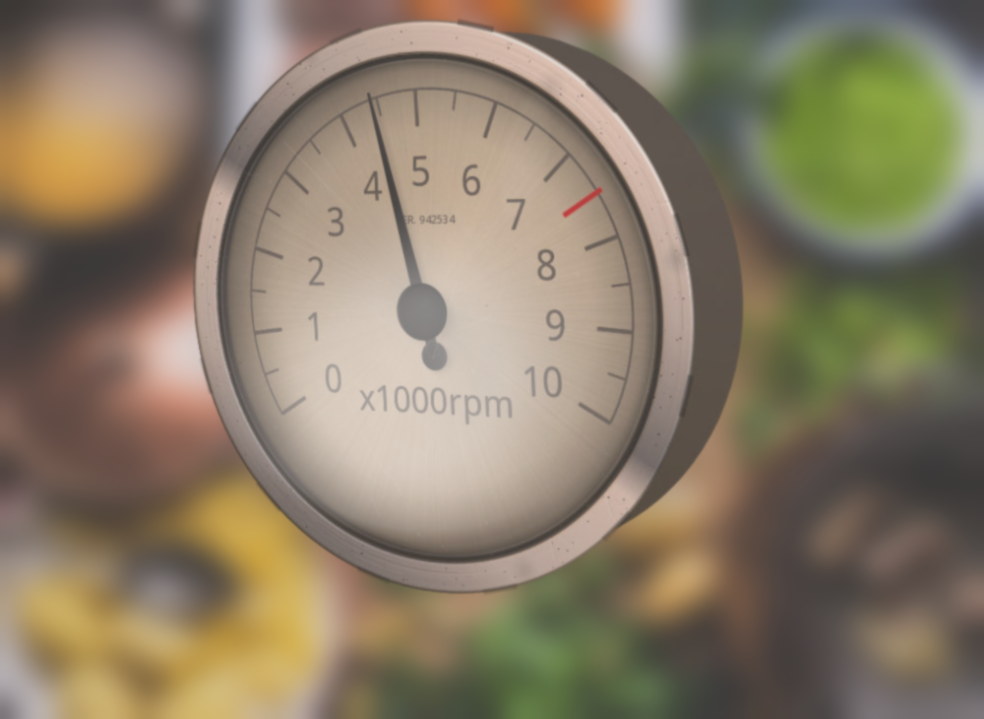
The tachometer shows 4500 rpm
